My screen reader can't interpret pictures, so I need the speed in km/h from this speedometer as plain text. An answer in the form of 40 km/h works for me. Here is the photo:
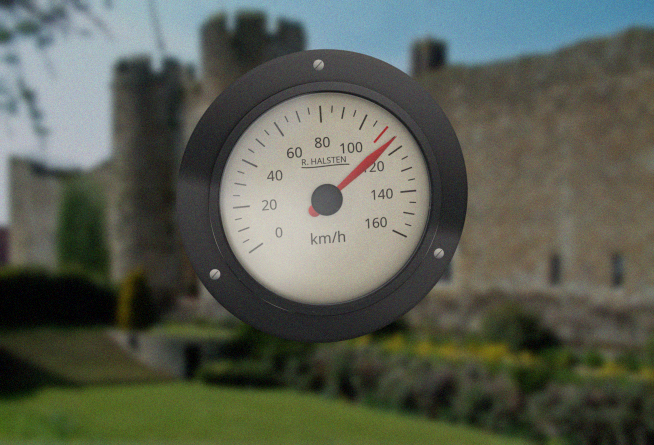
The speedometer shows 115 km/h
